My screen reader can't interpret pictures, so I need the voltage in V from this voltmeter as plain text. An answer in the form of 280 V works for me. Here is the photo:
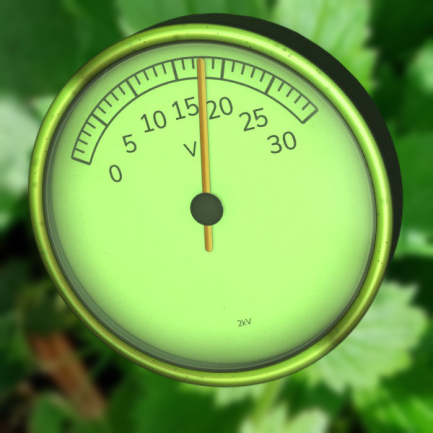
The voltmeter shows 18 V
